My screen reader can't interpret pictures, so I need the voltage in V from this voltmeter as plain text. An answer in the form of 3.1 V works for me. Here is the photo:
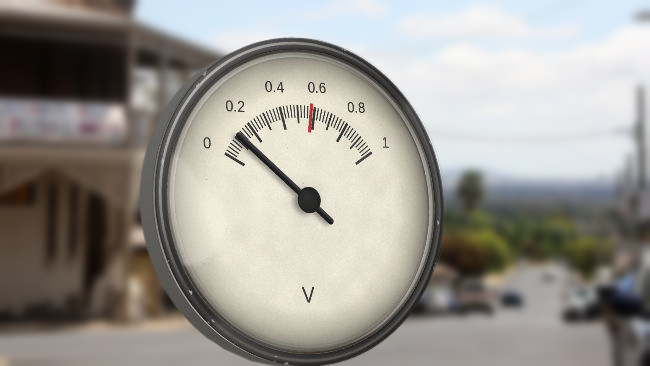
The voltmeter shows 0.1 V
